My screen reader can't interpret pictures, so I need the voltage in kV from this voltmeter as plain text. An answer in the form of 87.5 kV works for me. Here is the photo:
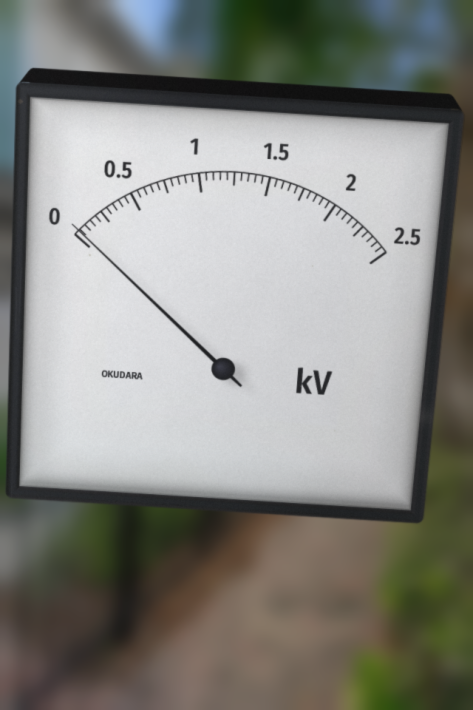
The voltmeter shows 0.05 kV
